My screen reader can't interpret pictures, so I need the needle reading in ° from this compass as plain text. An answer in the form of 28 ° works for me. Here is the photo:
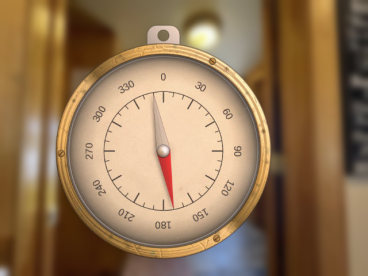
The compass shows 170 °
